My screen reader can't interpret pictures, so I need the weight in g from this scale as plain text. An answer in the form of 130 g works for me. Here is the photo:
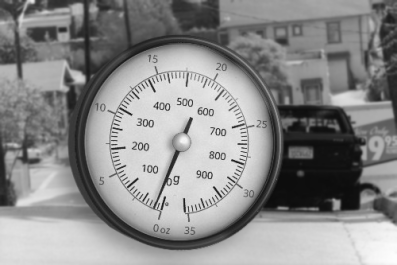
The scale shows 20 g
